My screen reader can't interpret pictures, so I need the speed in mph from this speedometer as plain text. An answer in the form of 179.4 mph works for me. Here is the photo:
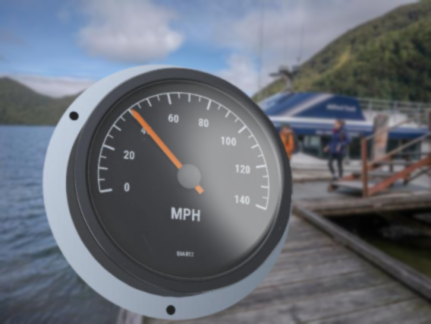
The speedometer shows 40 mph
